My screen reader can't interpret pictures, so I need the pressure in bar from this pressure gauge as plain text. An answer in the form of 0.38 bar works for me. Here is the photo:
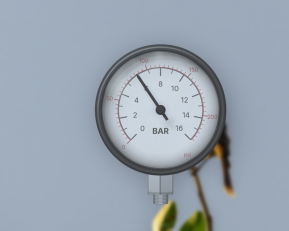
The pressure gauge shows 6 bar
